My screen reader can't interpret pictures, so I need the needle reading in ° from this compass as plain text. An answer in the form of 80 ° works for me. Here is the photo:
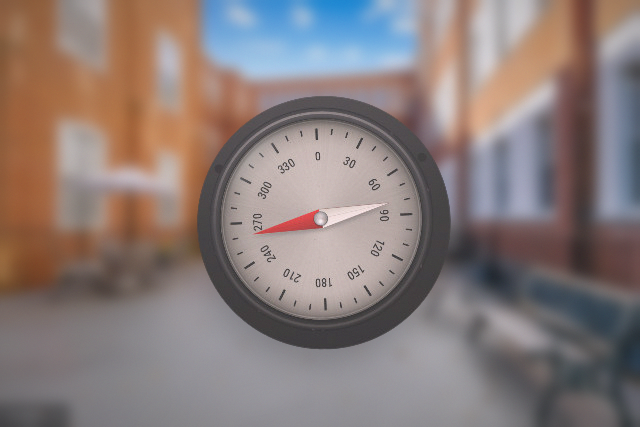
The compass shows 260 °
